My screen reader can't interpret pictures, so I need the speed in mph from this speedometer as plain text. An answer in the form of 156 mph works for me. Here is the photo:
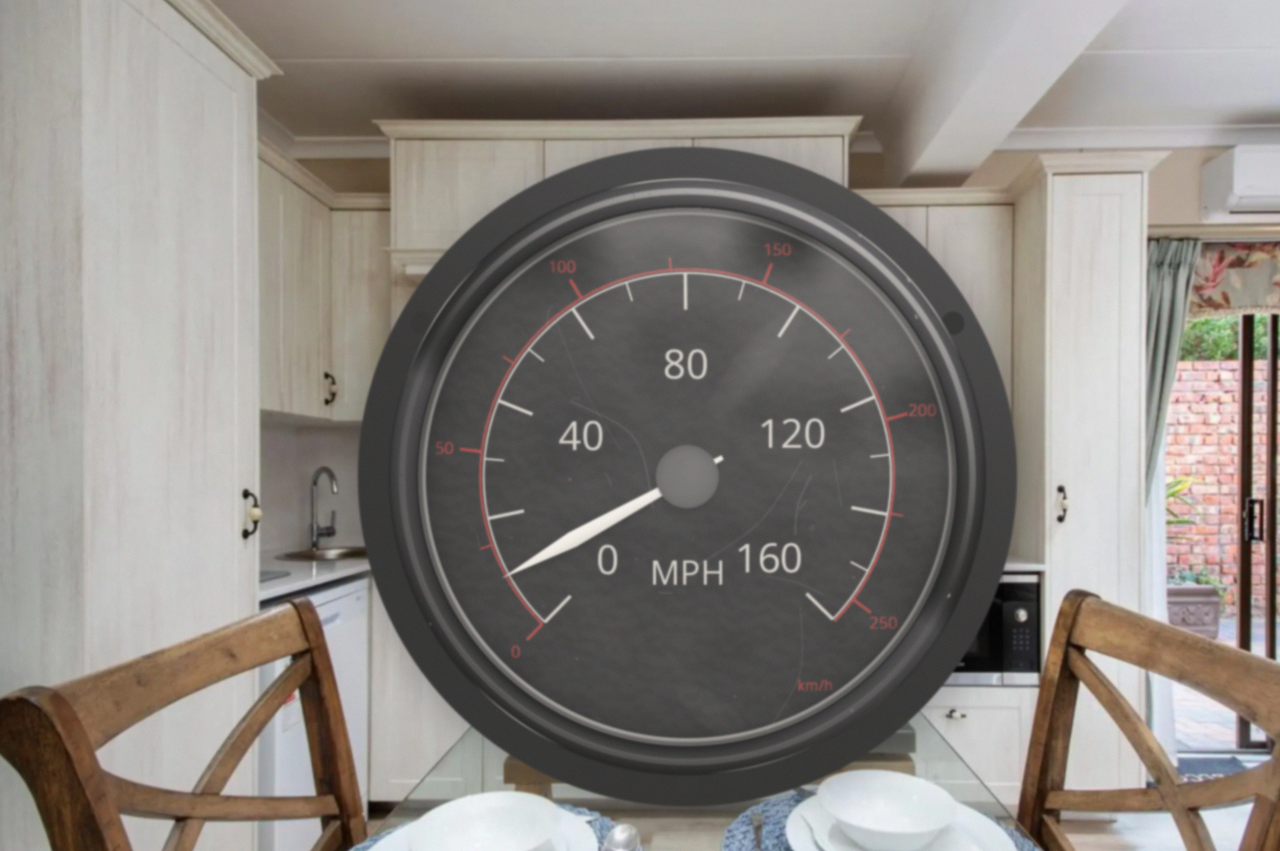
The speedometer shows 10 mph
